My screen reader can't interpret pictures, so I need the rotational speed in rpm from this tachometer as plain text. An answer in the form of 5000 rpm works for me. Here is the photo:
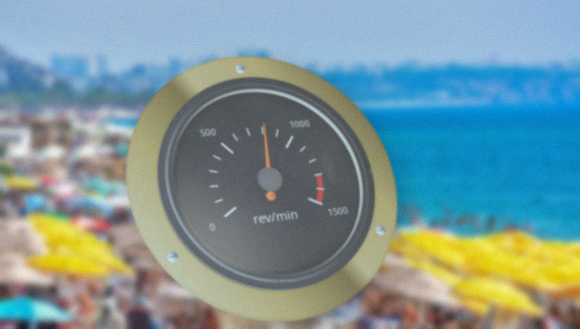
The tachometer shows 800 rpm
